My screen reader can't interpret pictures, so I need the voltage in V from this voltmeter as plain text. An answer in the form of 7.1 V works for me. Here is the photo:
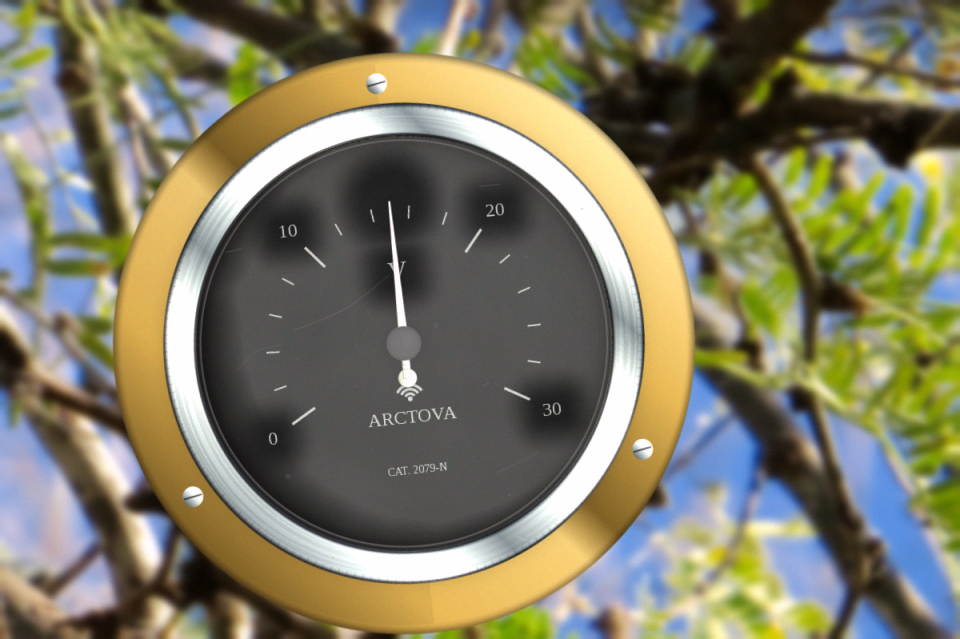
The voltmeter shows 15 V
